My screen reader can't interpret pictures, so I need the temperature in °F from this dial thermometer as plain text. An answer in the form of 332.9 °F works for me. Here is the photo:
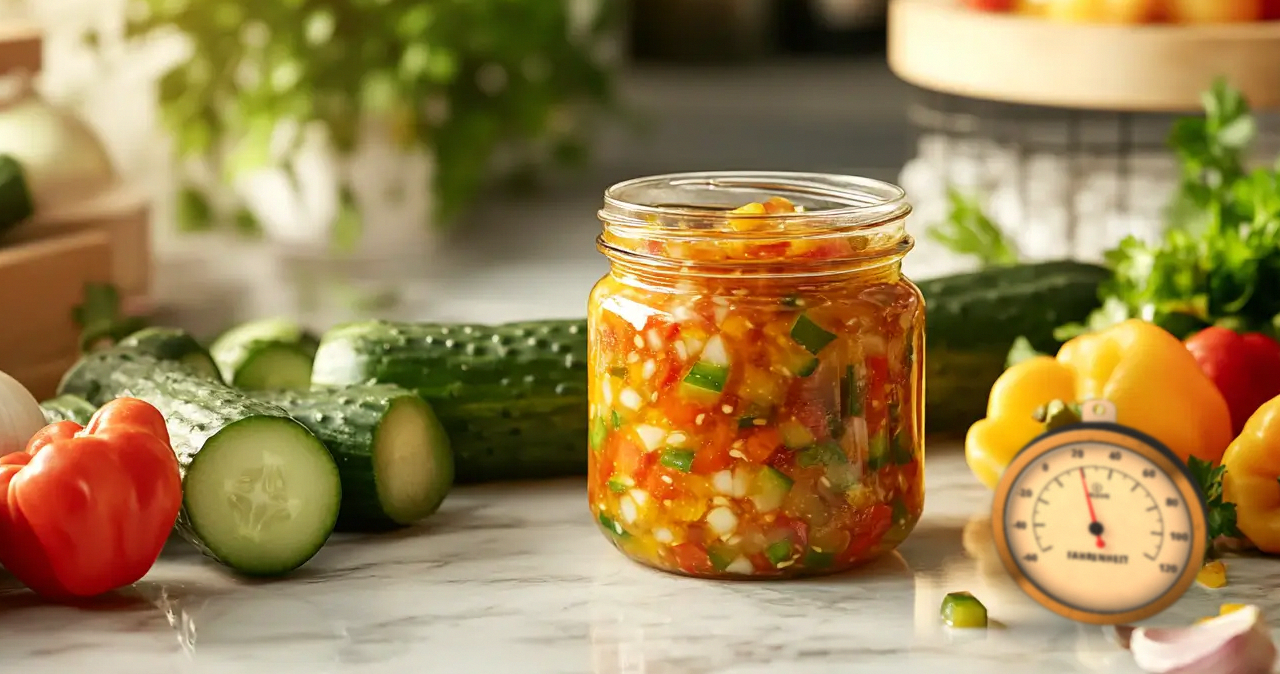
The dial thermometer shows 20 °F
